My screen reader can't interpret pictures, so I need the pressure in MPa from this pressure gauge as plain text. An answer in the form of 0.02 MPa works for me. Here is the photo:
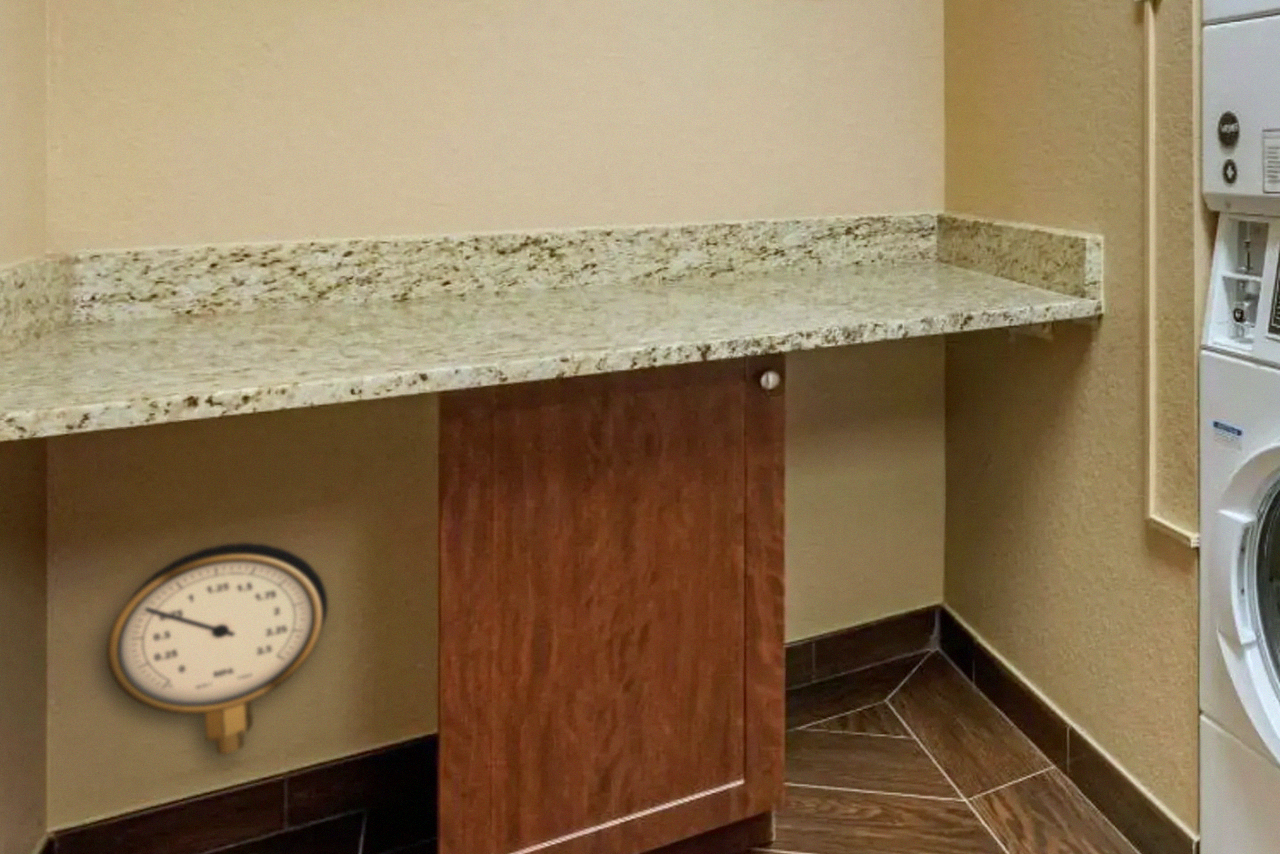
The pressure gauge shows 0.75 MPa
